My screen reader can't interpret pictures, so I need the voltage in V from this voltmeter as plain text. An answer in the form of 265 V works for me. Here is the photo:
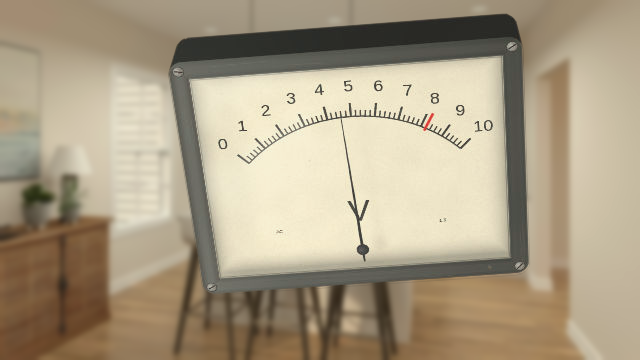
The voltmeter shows 4.6 V
